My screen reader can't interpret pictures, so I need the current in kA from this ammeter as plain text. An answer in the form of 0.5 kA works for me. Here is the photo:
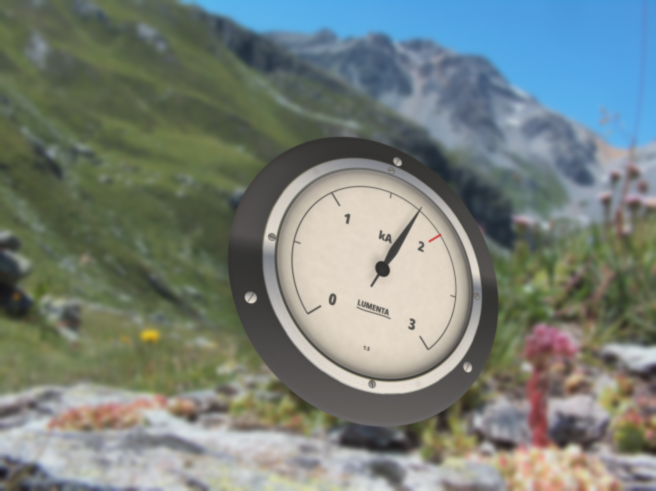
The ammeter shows 1.75 kA
